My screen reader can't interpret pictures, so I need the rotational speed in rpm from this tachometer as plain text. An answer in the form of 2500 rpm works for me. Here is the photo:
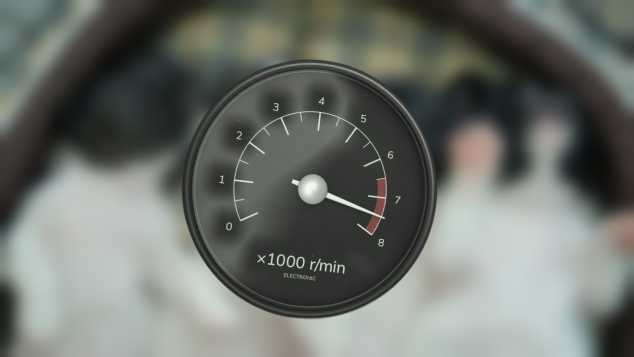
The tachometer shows 7500 rpm
